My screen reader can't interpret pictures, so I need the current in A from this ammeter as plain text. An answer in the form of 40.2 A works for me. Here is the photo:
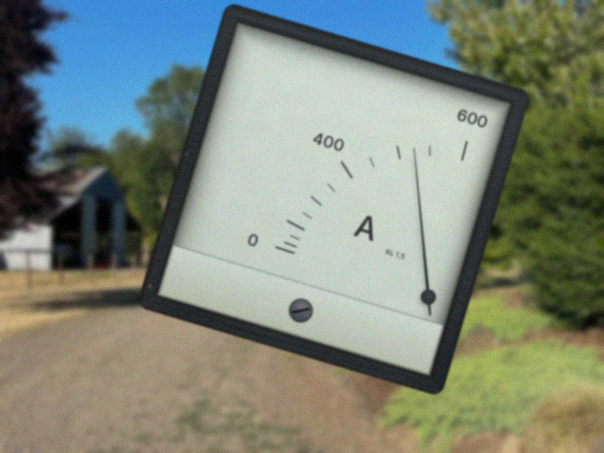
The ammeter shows 525 A
